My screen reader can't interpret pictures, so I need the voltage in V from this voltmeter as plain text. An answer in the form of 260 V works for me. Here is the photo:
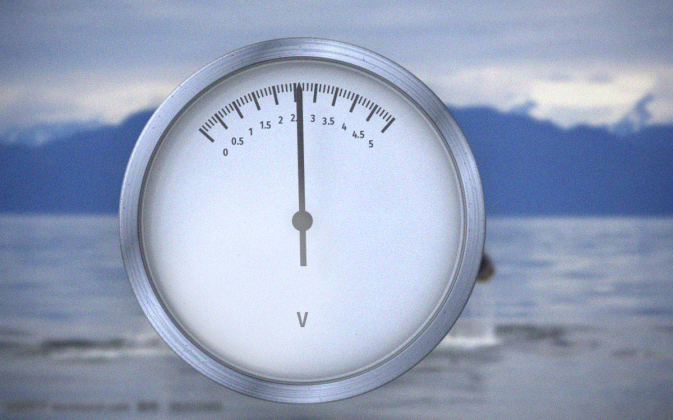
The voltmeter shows 2.6 V
